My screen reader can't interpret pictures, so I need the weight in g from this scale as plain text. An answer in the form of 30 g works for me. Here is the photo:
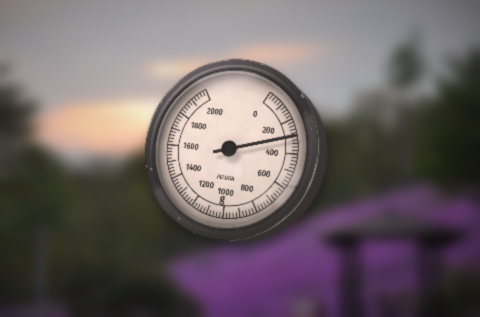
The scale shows 300 g
